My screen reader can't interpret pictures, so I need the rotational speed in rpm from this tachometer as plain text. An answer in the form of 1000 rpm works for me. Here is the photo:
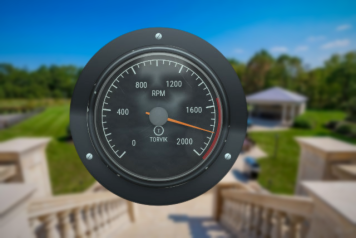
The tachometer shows 1800 rpm
